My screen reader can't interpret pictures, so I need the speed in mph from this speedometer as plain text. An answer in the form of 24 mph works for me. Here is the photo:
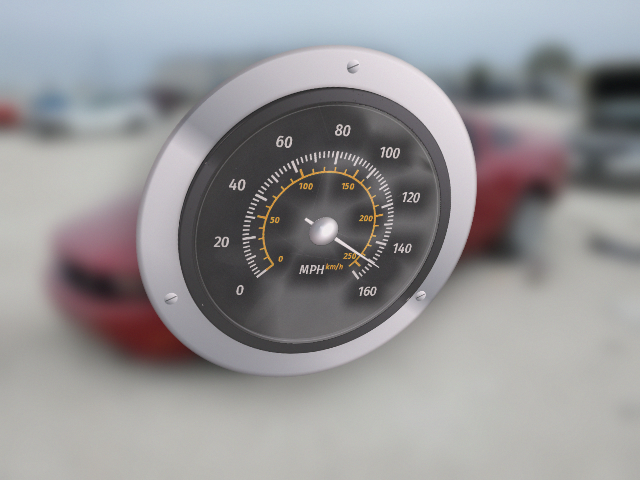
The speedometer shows 150 mph
